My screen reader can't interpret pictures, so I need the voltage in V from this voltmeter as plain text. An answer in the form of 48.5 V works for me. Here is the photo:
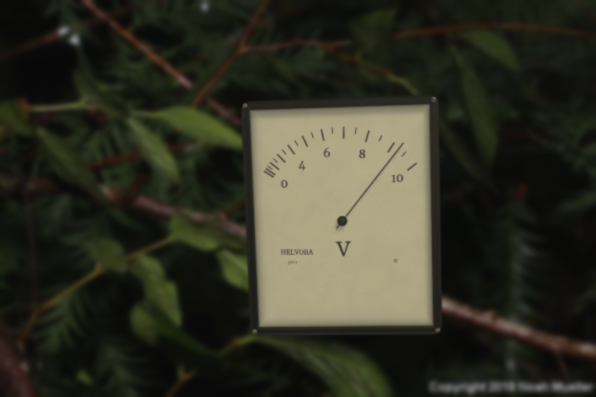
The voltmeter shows 9.25 V
